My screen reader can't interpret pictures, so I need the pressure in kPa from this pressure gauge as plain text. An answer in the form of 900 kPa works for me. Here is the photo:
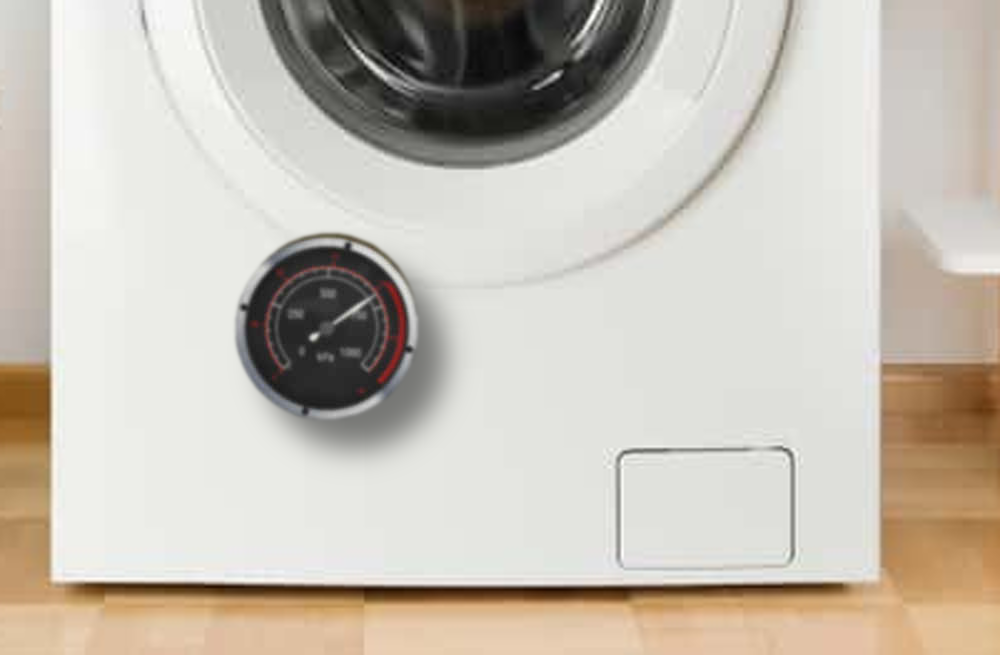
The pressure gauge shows 700 kPa
